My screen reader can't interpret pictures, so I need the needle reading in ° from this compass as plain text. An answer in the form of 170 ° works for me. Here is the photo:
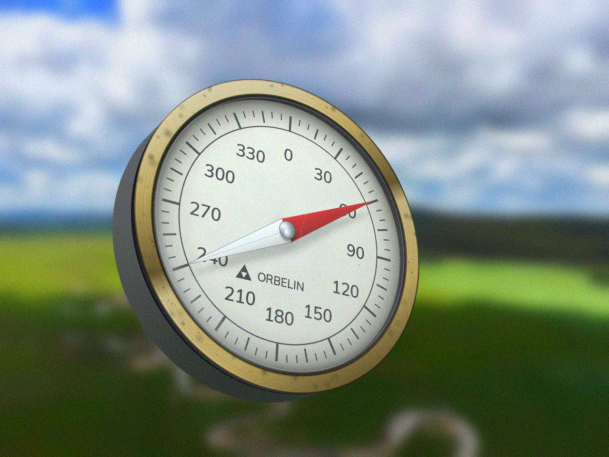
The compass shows 60 °
